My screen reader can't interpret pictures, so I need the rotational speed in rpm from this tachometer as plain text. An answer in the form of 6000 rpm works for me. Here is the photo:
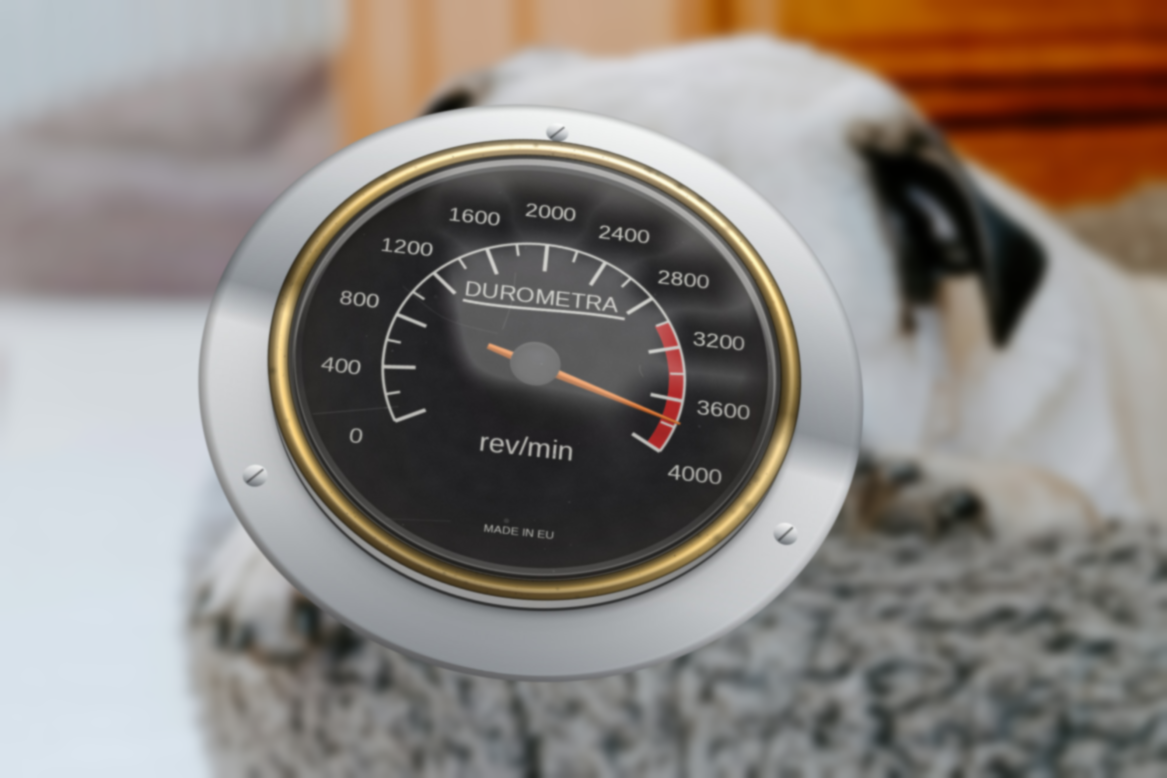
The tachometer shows 3800 rpm
